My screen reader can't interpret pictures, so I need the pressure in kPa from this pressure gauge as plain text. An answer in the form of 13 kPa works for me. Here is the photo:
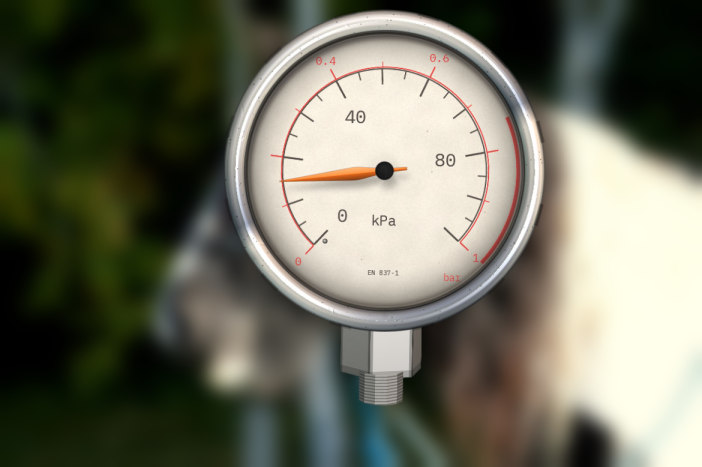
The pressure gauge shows 15 kPa
